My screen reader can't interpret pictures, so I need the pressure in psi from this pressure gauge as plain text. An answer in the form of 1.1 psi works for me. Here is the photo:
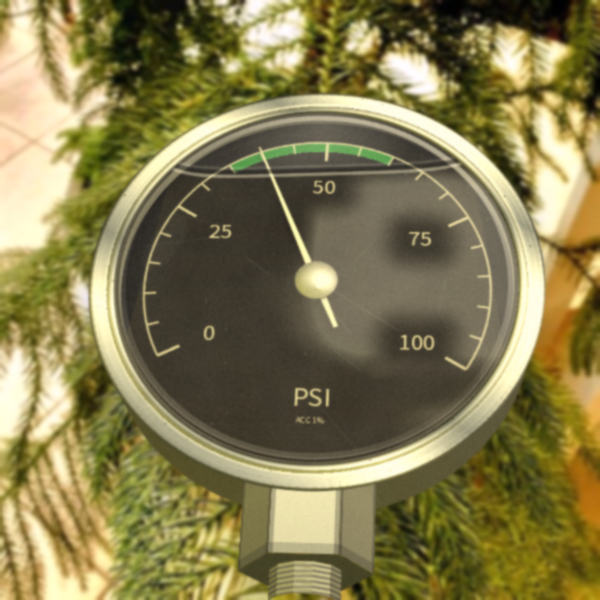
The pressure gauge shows 40 psi
